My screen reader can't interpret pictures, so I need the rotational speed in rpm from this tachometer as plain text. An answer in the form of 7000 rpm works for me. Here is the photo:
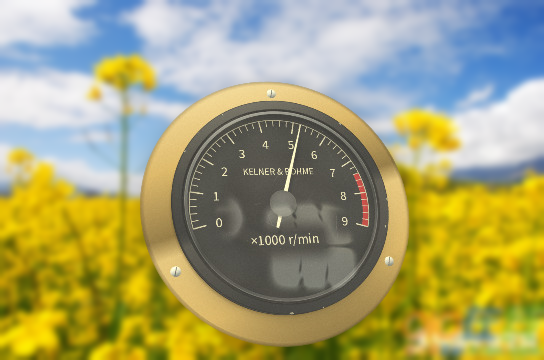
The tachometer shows 5200 rpm
